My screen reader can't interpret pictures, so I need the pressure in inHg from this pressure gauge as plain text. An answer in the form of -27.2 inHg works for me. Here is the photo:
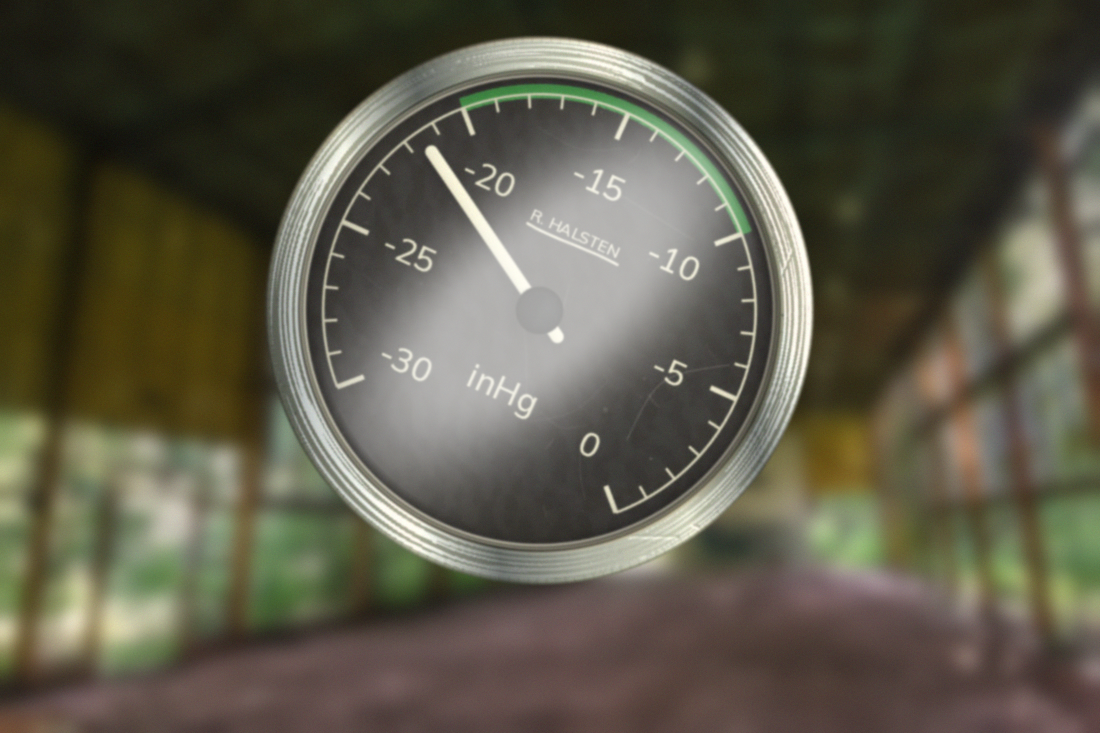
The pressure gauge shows -21.5 inHg
